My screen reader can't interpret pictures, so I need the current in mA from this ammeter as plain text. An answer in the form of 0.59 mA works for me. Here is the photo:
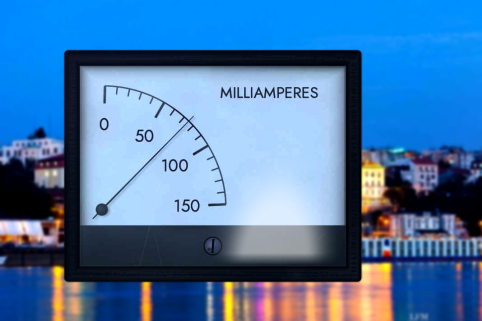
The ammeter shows 75 mA
